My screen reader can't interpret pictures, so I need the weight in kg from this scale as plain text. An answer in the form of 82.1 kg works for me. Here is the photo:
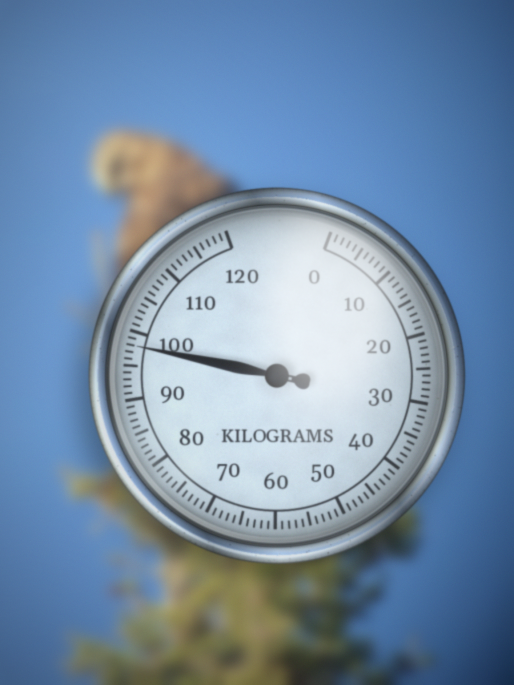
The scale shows 98 kg
